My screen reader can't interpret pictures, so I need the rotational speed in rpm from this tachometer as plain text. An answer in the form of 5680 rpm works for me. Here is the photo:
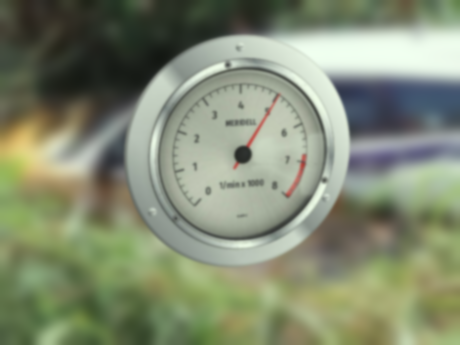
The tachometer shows 5000 rpm
